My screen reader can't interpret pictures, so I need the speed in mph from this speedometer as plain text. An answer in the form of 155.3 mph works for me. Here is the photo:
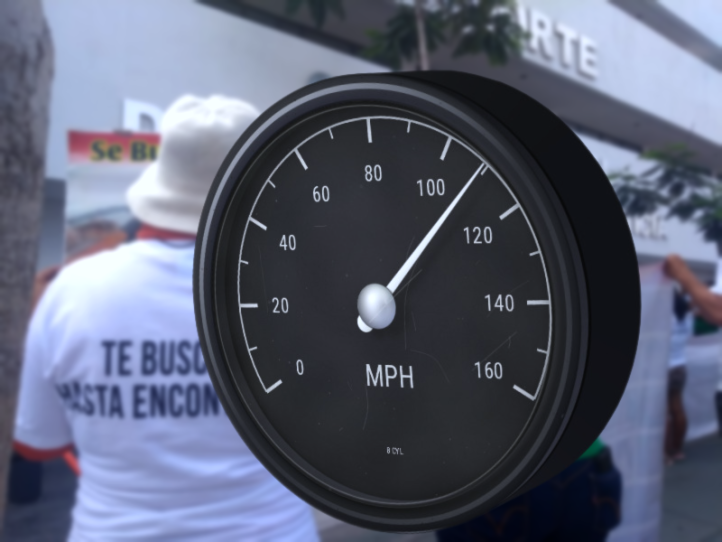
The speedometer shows 110 mph
